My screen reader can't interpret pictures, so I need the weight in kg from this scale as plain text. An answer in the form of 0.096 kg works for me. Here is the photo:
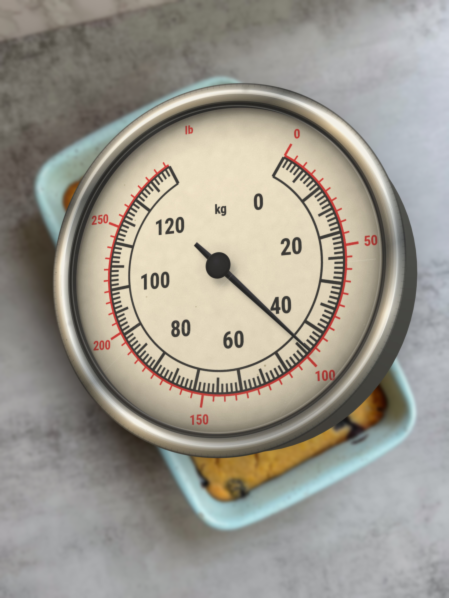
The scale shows 44 kg
